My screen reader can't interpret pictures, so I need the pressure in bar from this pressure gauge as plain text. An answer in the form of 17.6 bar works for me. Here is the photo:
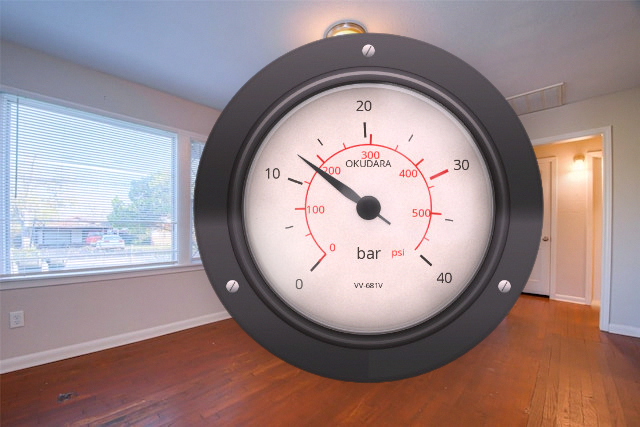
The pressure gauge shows 12.5 bar
